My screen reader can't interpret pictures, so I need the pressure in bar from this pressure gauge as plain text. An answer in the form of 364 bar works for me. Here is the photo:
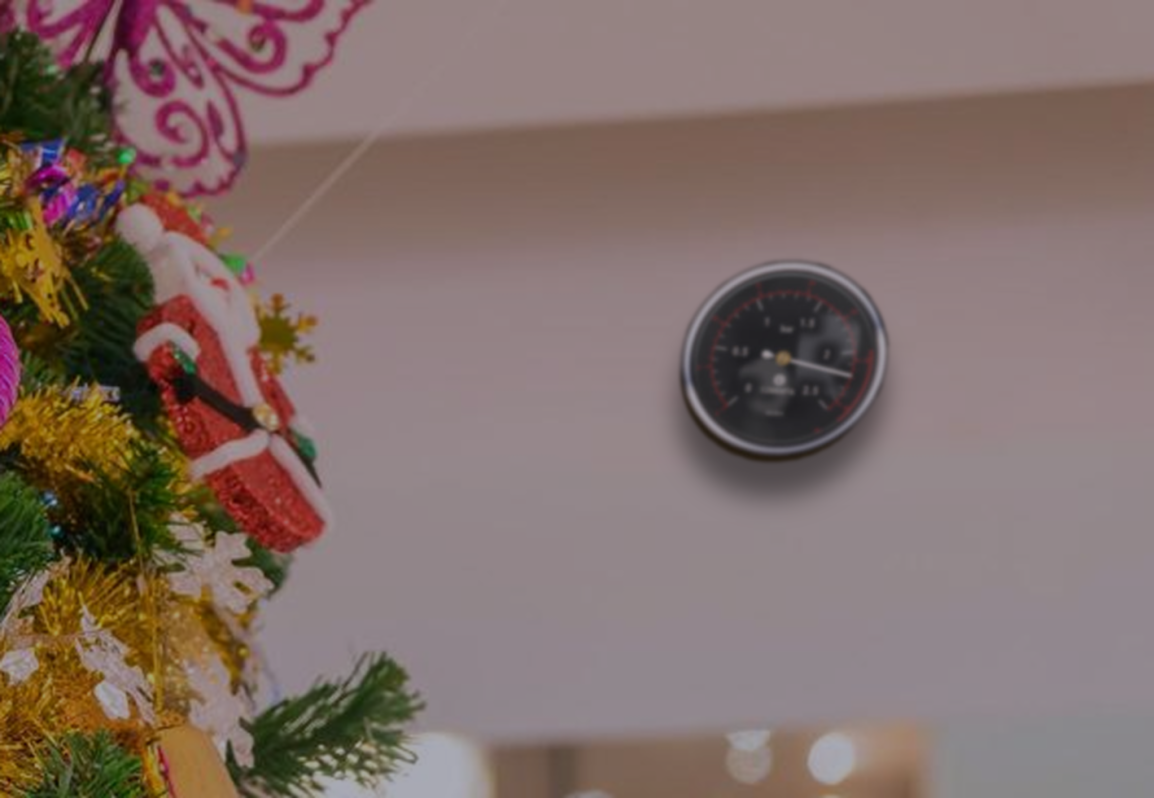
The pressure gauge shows 2.2 bar
